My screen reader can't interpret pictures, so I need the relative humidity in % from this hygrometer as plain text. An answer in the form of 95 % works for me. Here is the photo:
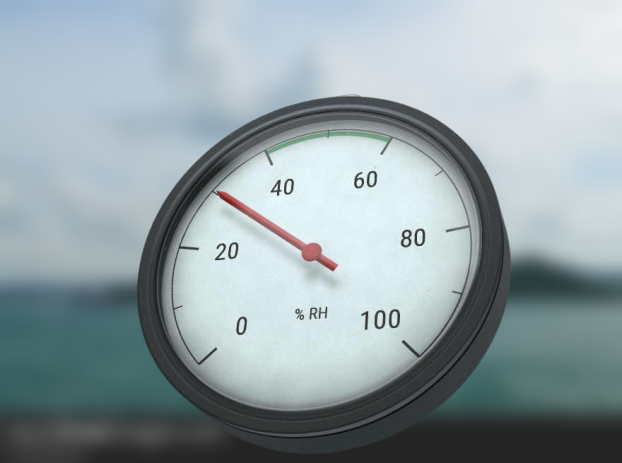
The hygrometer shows 30 %
